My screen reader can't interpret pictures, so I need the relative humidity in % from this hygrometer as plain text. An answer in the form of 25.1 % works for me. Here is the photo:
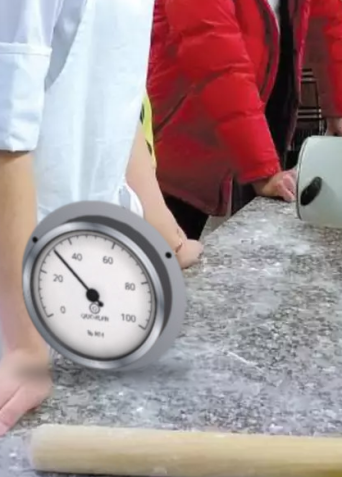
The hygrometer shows 32 %
